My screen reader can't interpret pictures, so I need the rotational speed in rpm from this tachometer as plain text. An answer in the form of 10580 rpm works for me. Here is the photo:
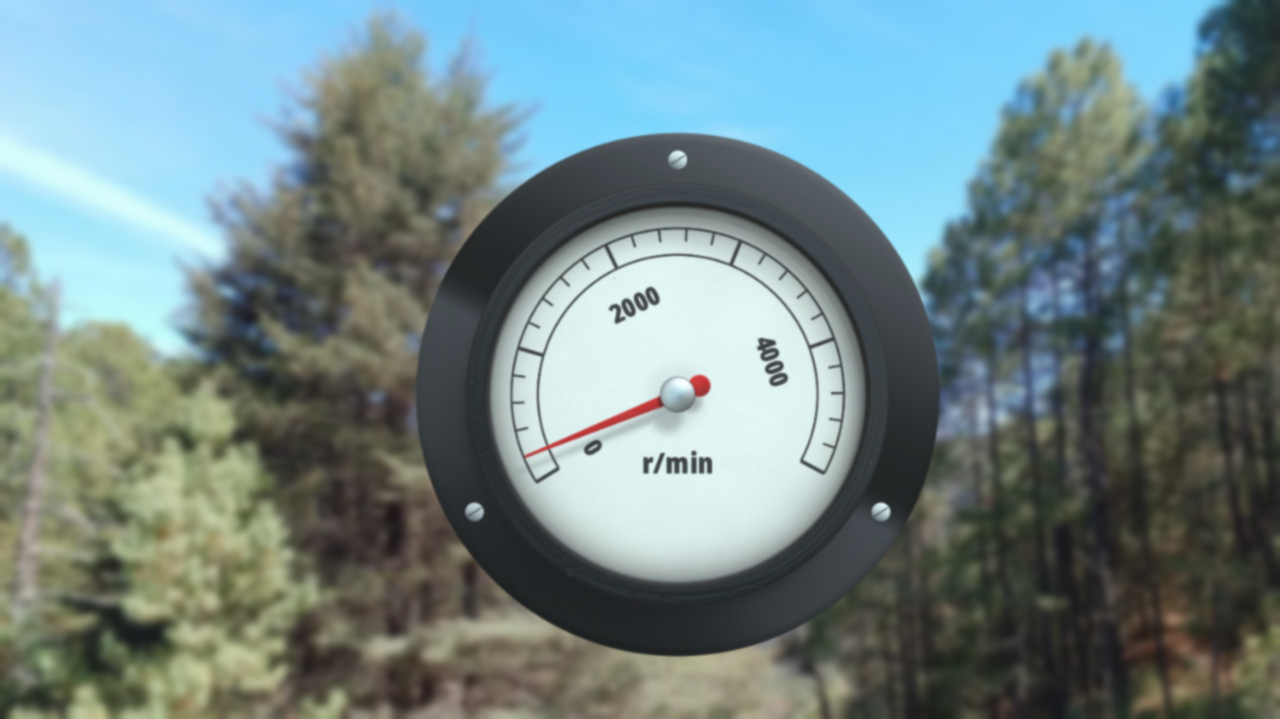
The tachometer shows 200 rpm
